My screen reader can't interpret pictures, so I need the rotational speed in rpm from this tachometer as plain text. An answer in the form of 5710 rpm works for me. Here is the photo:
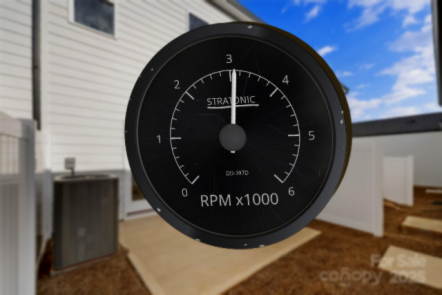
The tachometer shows 3100 rpm
